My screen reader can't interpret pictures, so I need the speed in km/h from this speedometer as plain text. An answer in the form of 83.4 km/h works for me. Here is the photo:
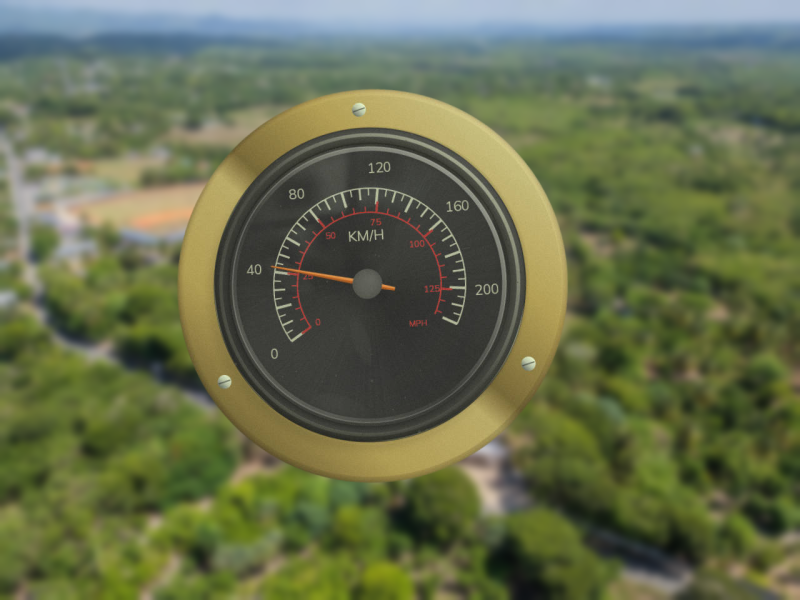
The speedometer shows 42.5 km/h
